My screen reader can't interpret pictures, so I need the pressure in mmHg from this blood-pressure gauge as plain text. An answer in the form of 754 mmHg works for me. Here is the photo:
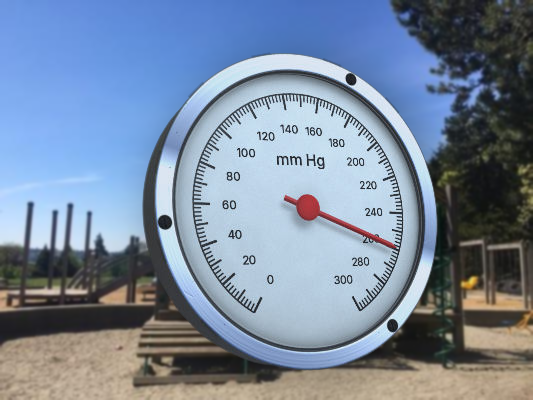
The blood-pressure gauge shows 260 mmHg
